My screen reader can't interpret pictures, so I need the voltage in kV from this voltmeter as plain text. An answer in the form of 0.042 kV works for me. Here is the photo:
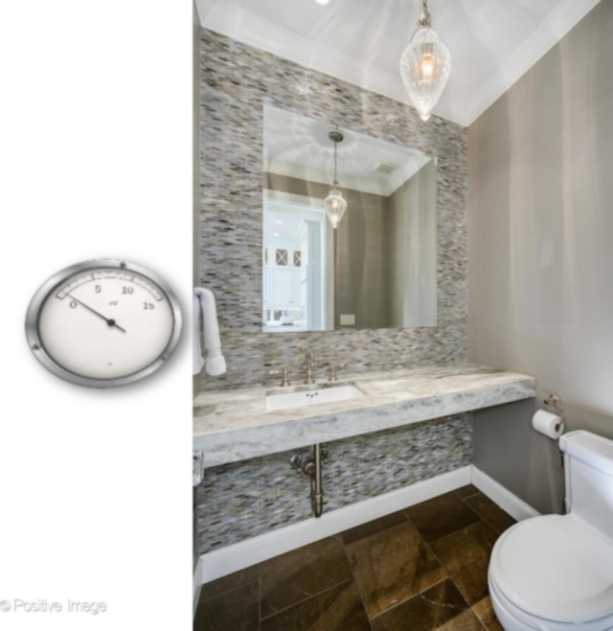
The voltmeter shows 1 kV
